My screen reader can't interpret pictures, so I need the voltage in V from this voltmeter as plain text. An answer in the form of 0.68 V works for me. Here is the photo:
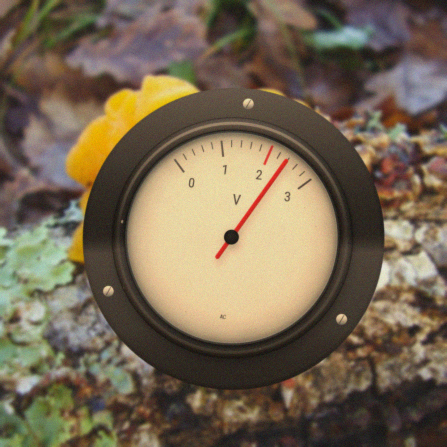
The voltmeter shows 2.4 V
